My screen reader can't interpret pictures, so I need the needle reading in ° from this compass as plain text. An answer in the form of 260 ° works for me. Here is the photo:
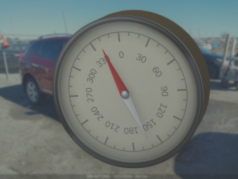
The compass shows 340 °
